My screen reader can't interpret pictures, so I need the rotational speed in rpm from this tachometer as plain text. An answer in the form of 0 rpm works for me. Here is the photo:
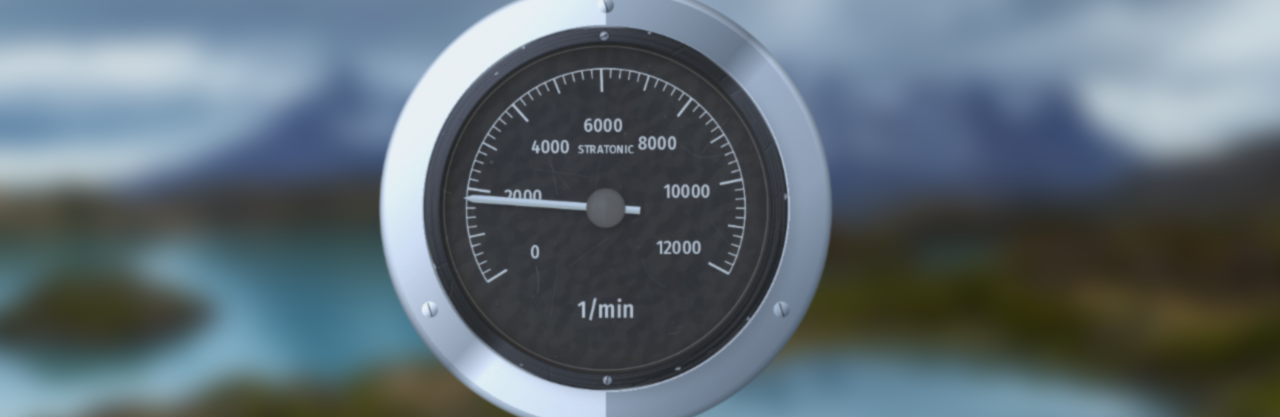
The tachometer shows 1800 rpm
